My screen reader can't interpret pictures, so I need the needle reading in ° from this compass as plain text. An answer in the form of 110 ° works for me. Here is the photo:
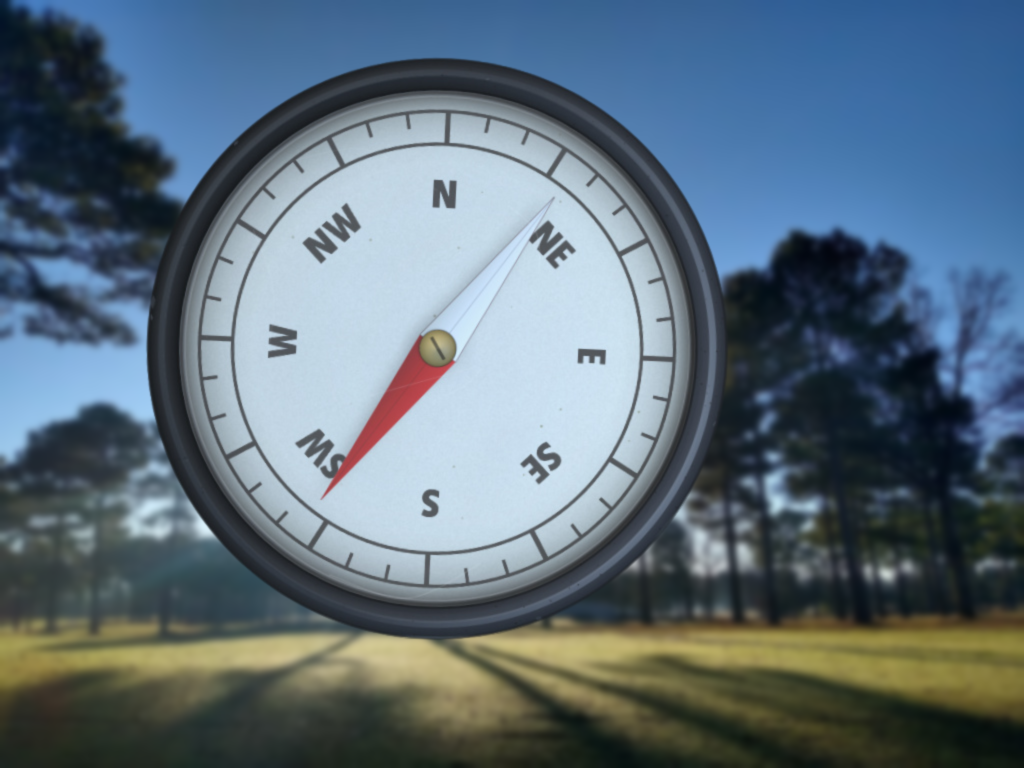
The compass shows 215 °
